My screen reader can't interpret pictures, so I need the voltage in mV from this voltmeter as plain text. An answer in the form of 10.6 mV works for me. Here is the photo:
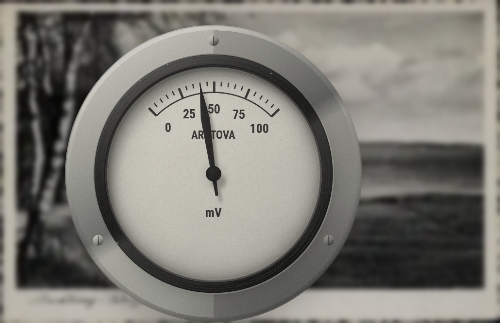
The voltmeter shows 40 mV
